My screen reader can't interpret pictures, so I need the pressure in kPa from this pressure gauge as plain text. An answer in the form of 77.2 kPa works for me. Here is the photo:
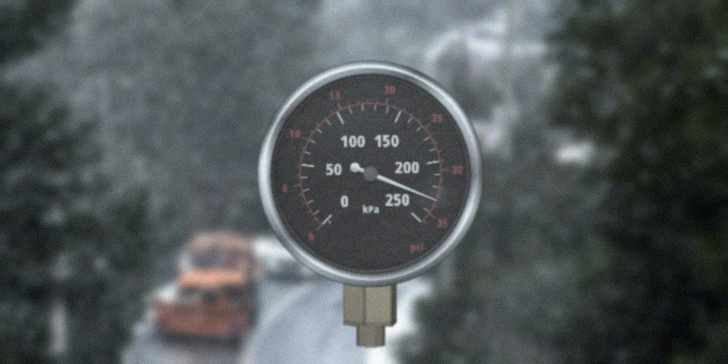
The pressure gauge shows 230 kPa
